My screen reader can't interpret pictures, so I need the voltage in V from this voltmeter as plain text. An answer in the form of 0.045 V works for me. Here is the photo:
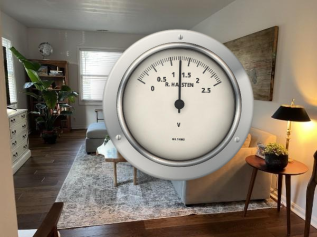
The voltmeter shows 1.25 V
